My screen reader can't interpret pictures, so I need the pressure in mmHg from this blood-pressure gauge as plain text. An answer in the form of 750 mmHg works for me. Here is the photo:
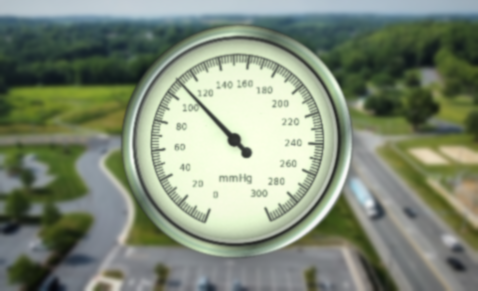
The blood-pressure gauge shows 110 mmHg
